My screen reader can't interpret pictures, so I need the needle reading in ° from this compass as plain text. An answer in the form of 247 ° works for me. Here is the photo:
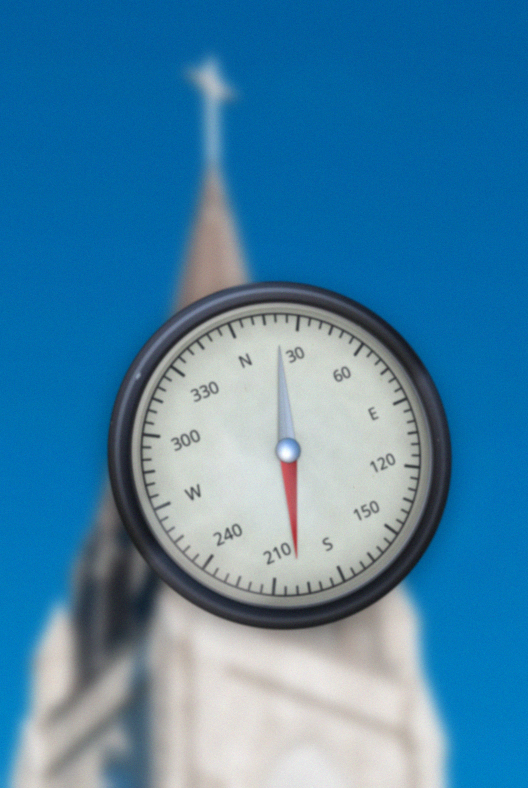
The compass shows 200 °
